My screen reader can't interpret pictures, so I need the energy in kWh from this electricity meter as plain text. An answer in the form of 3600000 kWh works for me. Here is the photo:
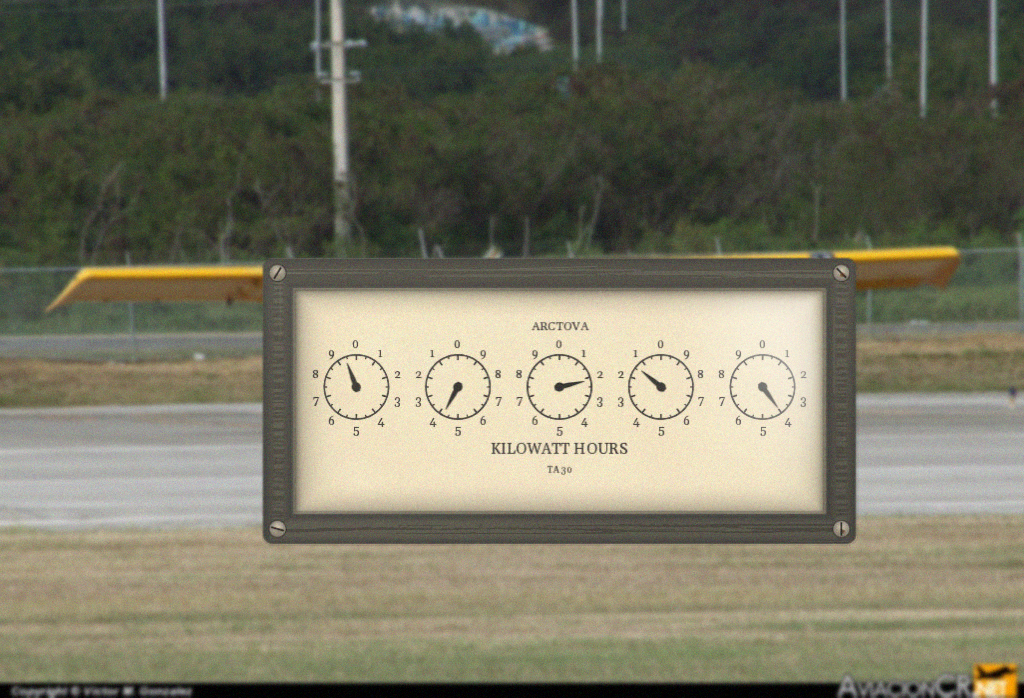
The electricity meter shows 94214 kWh
